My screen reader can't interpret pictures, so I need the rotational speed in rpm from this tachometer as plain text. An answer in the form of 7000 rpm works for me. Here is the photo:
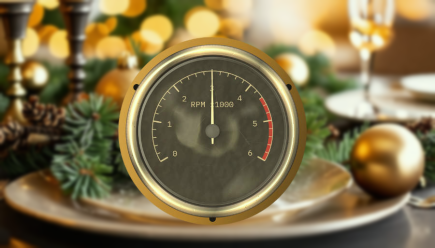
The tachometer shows 3000 rpm
